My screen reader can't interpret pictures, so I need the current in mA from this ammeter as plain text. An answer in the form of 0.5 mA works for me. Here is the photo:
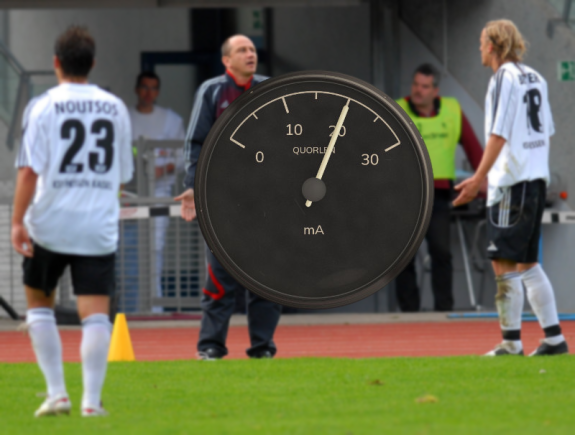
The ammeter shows 20 mA
